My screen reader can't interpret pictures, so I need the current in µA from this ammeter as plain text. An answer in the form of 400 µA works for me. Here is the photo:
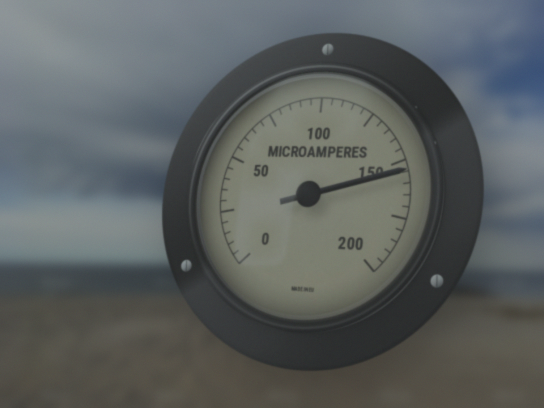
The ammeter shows 155 µA
